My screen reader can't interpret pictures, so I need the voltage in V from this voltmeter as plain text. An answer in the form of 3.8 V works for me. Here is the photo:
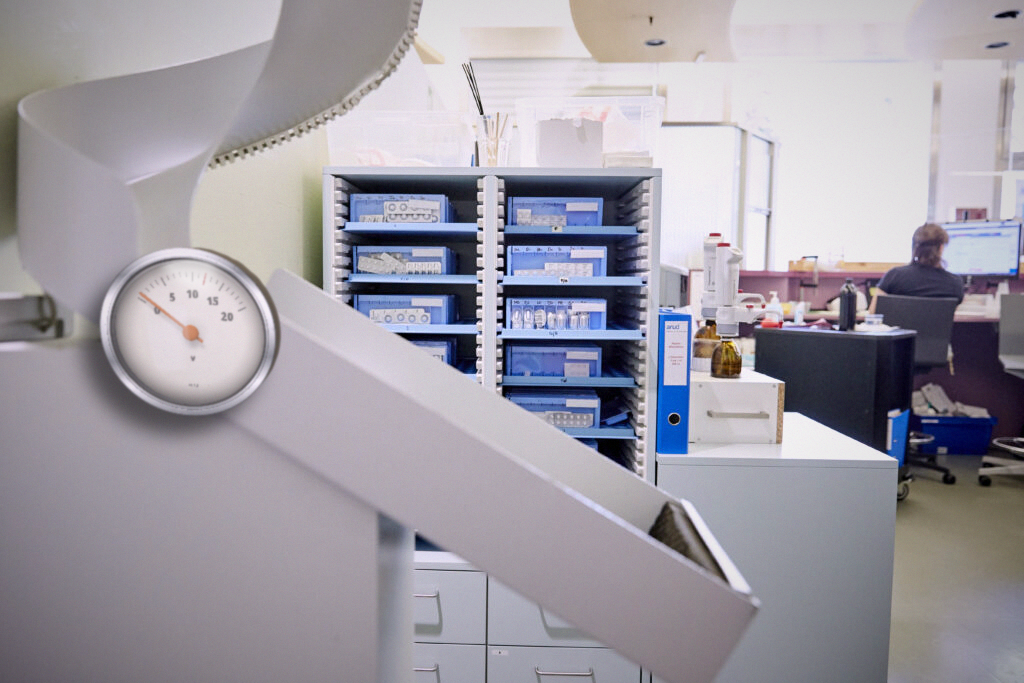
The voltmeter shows 1 V
